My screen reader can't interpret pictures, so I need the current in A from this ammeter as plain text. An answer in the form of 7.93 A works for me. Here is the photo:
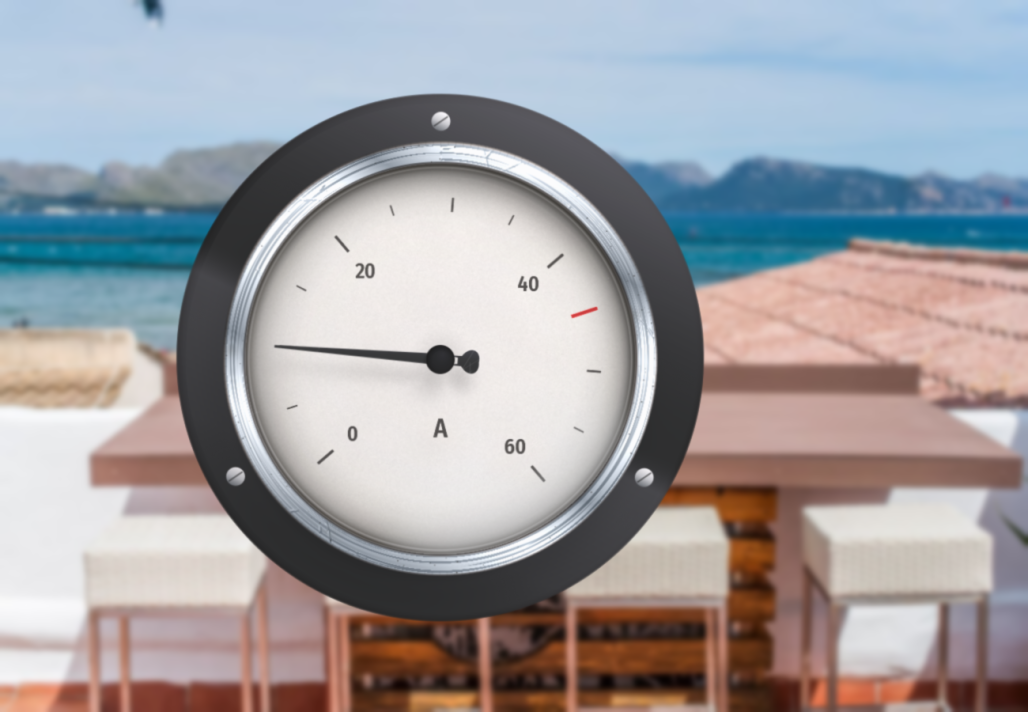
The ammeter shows 10 A
